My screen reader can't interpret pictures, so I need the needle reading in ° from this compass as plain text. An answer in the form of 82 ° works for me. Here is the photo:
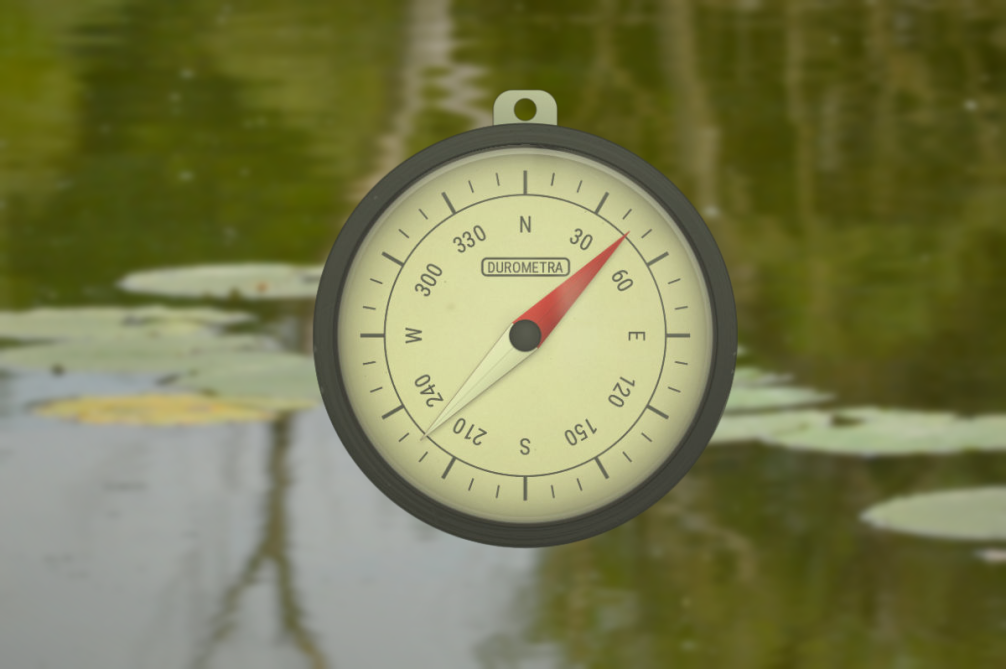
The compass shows 45 °
